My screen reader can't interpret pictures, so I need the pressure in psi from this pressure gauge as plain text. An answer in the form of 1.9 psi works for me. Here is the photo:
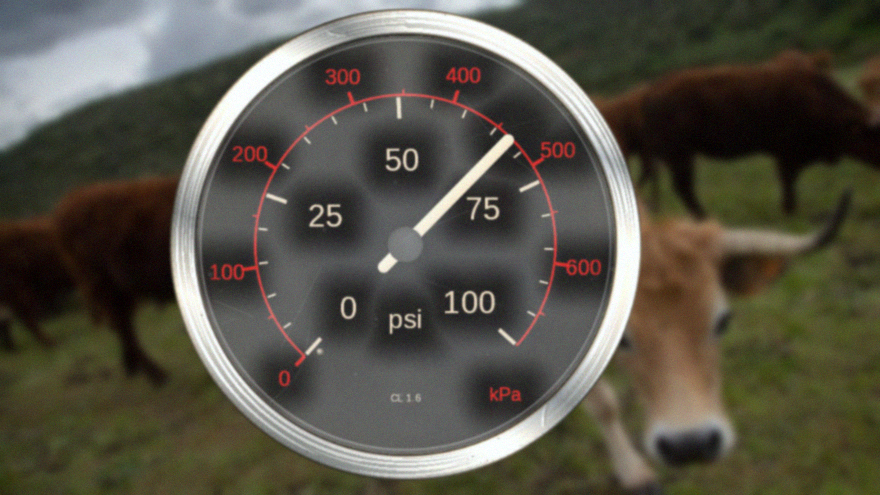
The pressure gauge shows 67.5 psi
